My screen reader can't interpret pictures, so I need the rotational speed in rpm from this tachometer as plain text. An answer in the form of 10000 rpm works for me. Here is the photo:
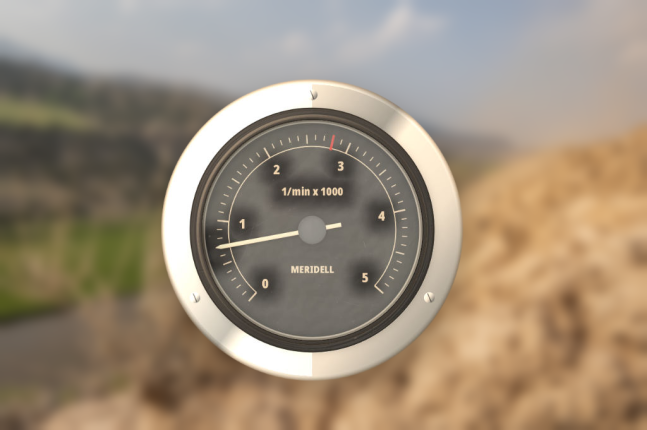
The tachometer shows 700 rpm
